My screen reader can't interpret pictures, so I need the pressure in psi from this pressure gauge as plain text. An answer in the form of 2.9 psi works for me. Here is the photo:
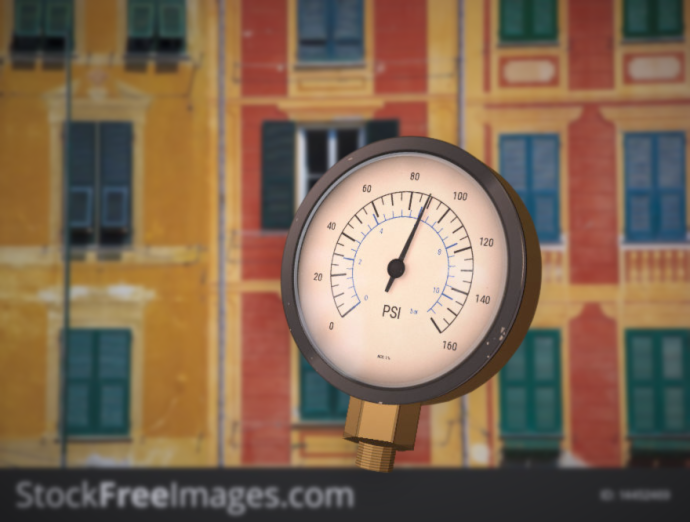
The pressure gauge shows 90 psi
